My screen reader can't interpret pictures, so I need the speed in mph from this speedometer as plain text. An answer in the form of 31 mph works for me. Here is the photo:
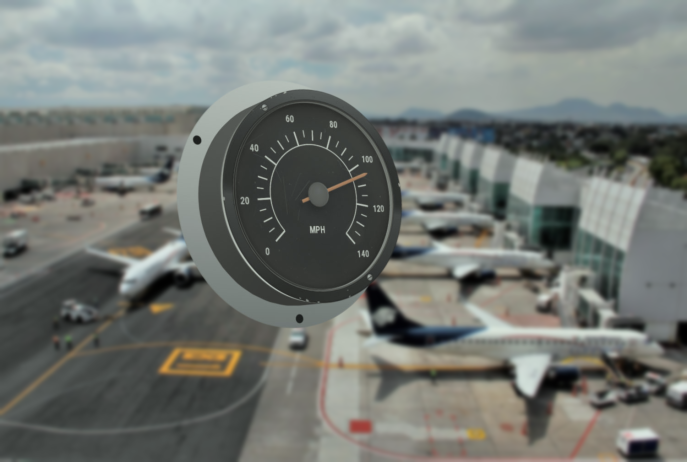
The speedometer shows 105 mph
